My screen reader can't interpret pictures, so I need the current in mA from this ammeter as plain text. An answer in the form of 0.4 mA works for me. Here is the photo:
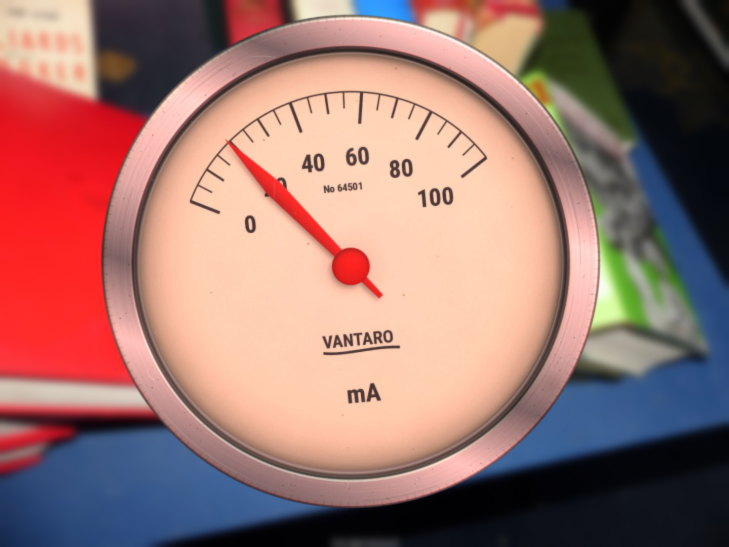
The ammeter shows 20 mA
